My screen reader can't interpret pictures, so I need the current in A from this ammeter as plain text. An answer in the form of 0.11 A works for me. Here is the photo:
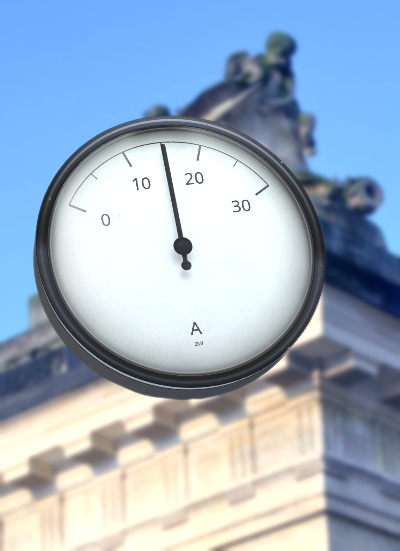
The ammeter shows 15 A
